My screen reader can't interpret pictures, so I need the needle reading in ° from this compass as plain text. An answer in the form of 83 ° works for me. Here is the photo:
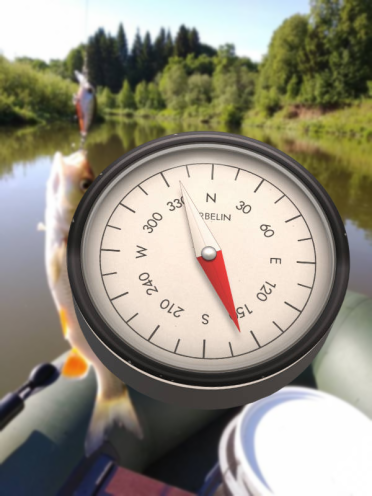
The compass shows 157.5 °
